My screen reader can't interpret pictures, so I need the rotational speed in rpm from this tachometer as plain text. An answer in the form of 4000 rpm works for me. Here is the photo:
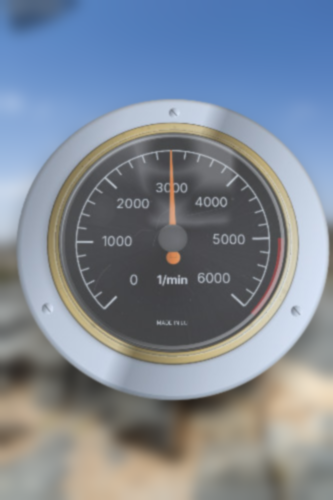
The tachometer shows 3000 rpm
